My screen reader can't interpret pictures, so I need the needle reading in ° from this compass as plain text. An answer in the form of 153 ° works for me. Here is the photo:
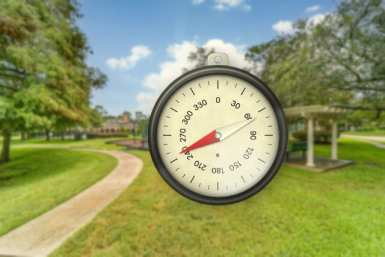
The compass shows 245 °
